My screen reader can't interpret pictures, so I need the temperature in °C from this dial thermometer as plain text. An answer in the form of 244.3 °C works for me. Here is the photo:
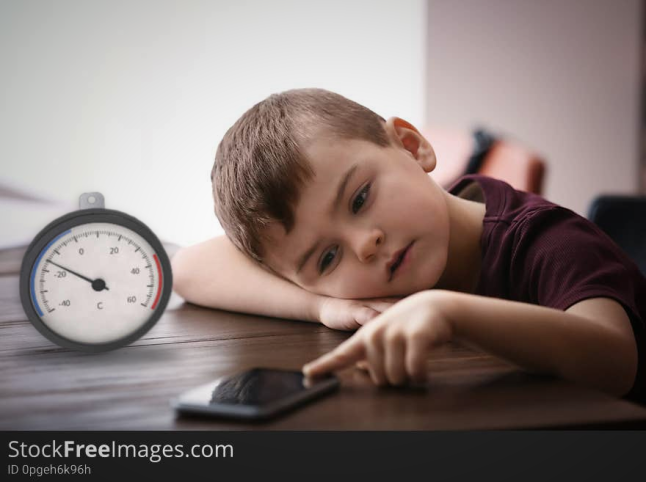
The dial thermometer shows -15 °C
